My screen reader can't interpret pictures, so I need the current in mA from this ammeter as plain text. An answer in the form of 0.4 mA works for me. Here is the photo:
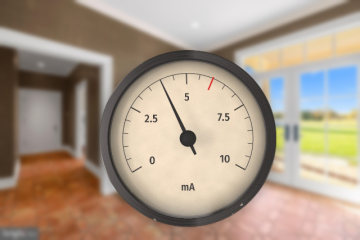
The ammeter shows 4 mA
